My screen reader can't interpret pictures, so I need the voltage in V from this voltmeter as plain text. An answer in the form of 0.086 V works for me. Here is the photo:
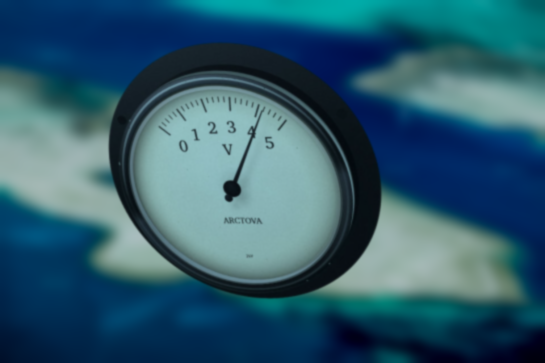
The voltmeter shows 4.2 V
